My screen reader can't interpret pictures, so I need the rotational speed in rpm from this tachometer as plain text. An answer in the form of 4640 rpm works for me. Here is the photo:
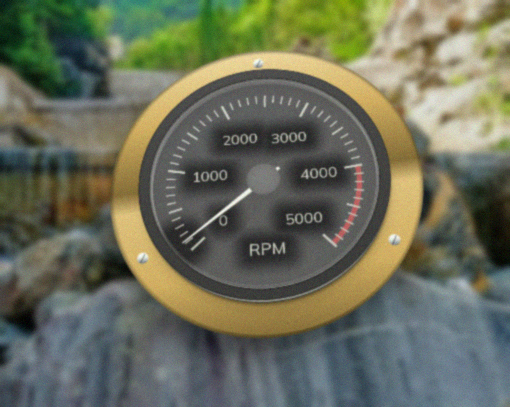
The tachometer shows 100 rpm
